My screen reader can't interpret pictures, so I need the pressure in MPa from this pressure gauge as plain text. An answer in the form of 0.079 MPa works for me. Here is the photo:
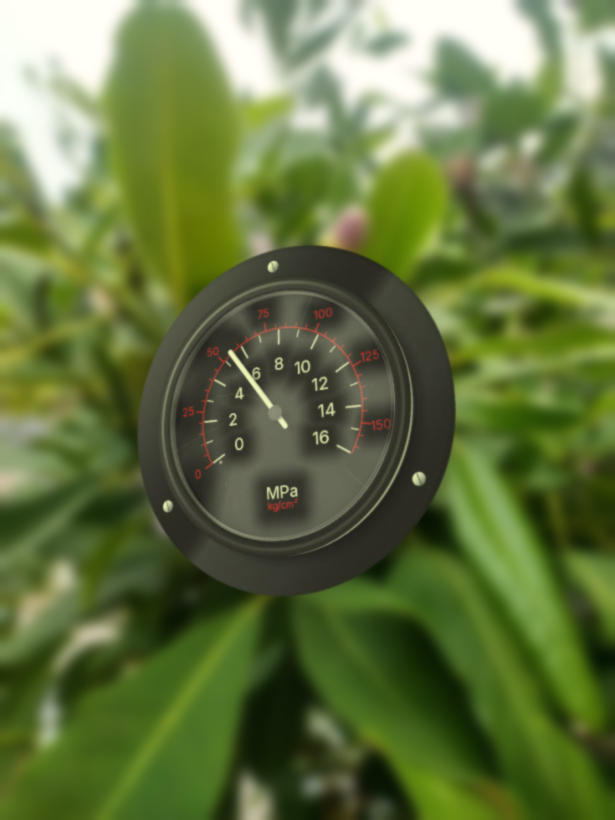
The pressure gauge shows 5.5 MPa
